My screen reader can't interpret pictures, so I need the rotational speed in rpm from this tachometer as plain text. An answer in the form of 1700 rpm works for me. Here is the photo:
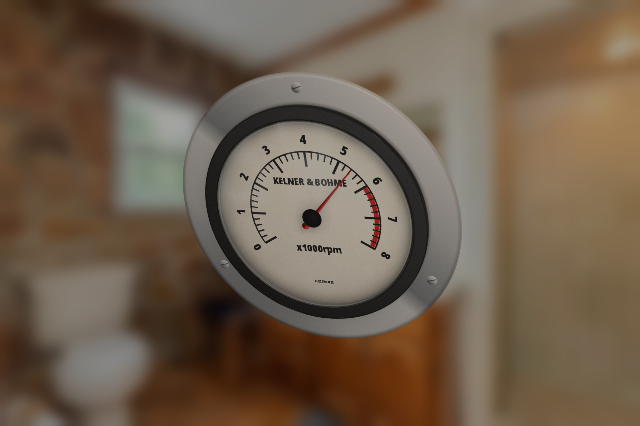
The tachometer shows 5400 rpm
